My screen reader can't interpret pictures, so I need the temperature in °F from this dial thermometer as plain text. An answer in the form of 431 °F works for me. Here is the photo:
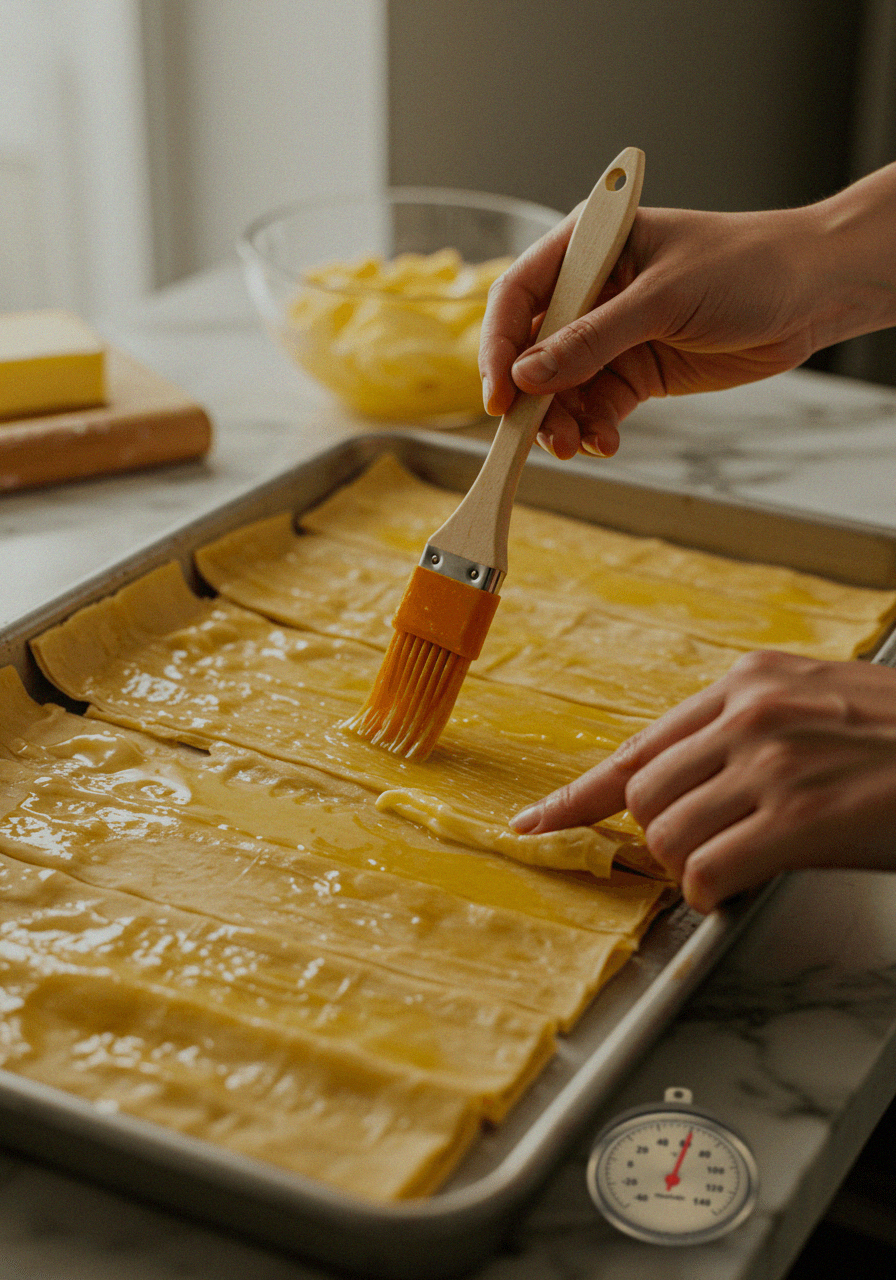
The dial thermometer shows 60 °F
